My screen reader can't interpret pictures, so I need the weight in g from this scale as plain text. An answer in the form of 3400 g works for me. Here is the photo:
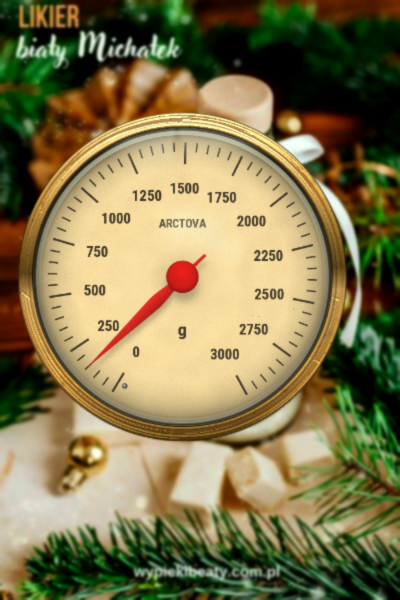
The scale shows 150 g
